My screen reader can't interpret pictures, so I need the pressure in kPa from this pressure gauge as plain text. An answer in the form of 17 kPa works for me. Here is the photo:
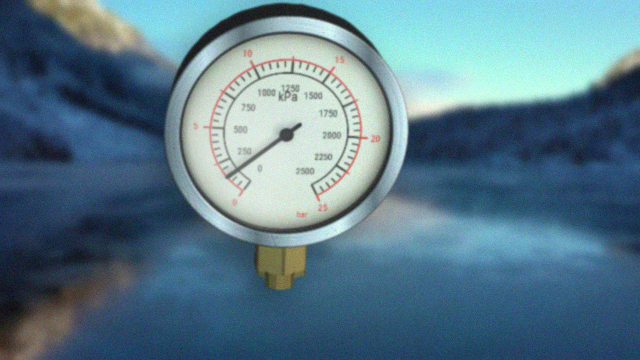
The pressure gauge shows 150 kPa
